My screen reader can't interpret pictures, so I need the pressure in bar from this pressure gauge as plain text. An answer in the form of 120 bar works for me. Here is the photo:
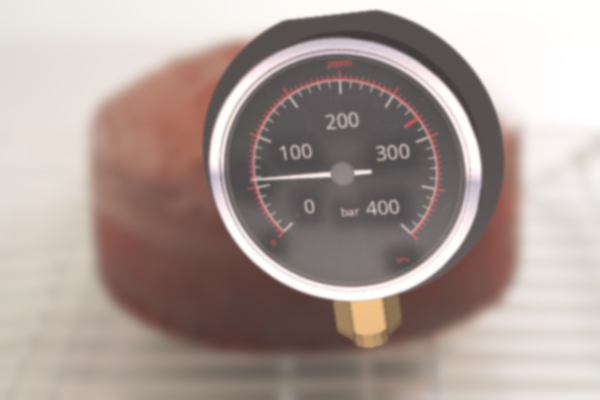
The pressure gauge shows 60 bar
